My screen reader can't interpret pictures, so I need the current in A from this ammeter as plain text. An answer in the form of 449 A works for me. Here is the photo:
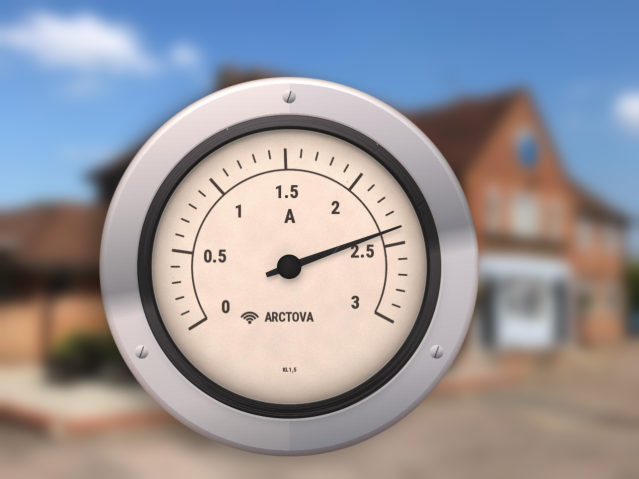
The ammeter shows 2.4 A
